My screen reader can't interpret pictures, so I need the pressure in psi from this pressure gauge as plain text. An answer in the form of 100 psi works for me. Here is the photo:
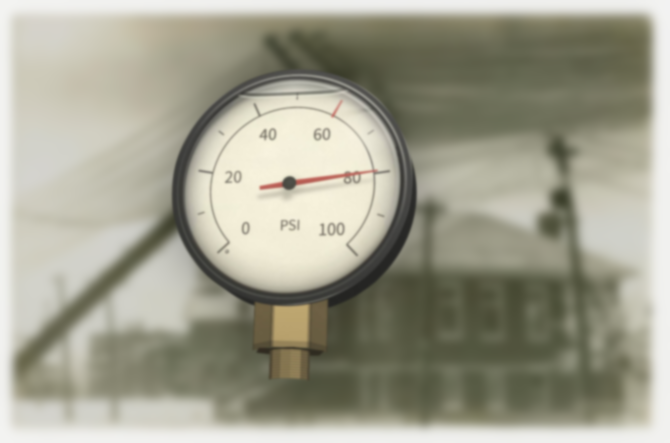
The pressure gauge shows 80 psi
